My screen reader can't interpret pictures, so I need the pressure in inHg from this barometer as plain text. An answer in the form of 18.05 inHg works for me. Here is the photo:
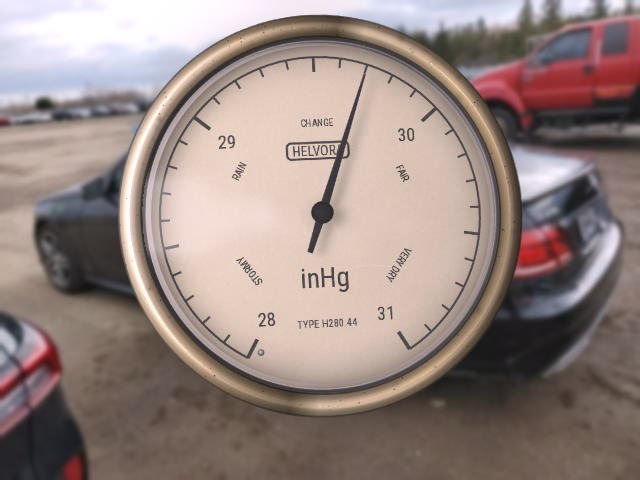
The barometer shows 29.7 inHg
